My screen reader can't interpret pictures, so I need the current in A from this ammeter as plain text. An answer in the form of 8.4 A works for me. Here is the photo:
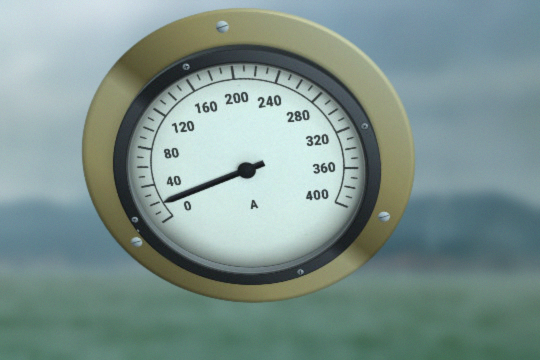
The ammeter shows 20 A
